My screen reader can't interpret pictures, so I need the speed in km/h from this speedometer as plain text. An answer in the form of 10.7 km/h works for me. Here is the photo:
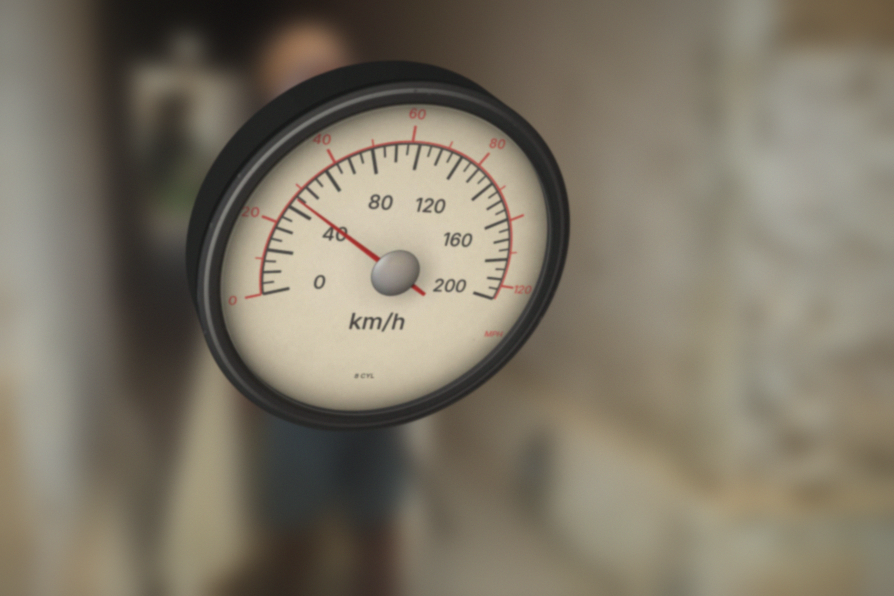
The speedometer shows 45 km/h
